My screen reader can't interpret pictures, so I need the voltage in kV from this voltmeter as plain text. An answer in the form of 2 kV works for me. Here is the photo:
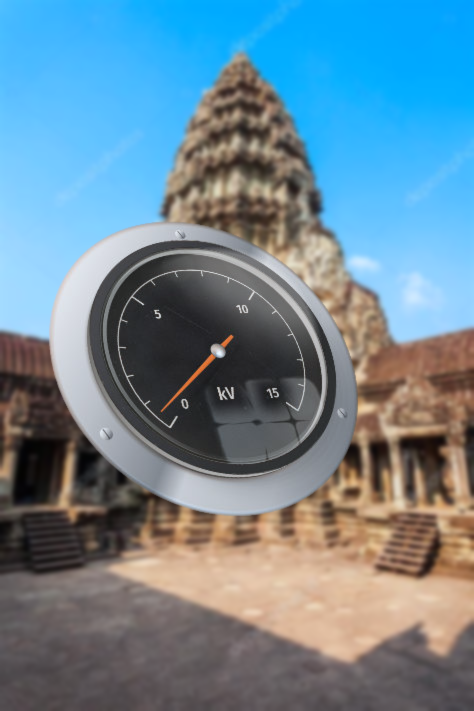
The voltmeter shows 0.5 kV
